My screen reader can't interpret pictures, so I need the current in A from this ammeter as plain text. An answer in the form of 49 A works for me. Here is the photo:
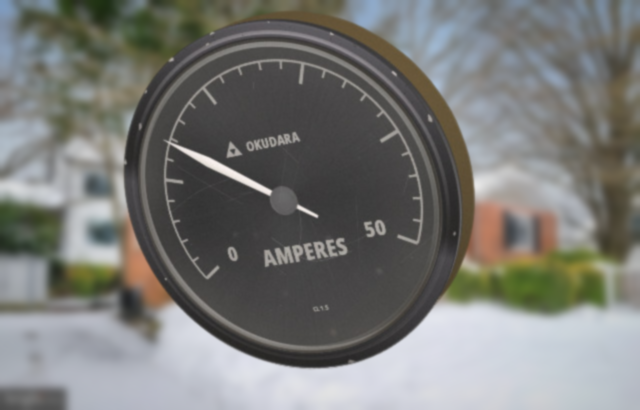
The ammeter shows 14 A
